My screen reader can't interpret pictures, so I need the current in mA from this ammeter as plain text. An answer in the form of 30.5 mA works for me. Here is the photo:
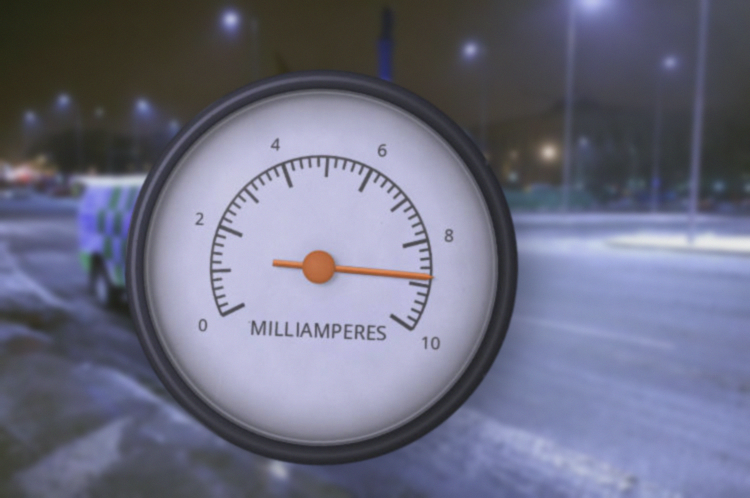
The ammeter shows 8.8 mA
